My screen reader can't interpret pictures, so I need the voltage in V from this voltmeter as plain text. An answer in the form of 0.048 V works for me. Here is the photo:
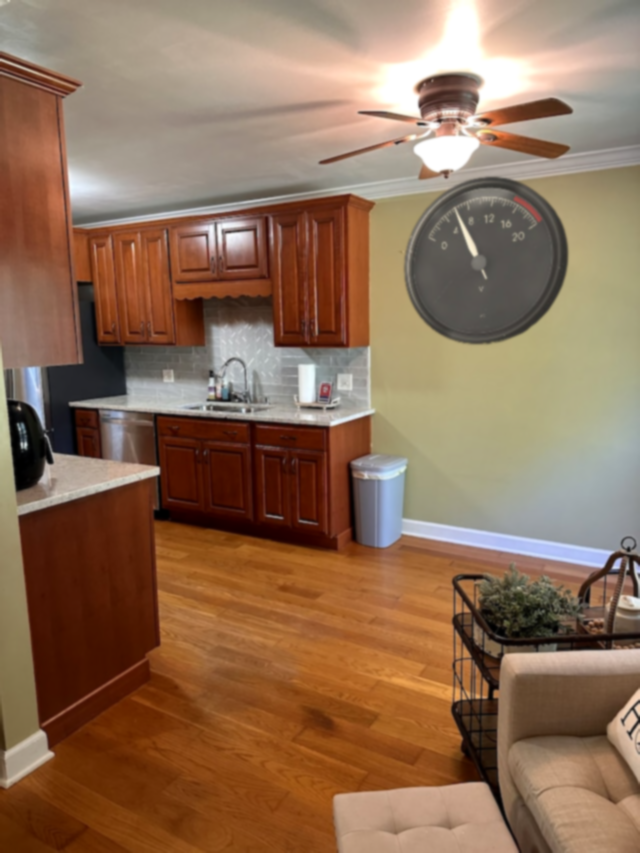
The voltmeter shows 6 V
